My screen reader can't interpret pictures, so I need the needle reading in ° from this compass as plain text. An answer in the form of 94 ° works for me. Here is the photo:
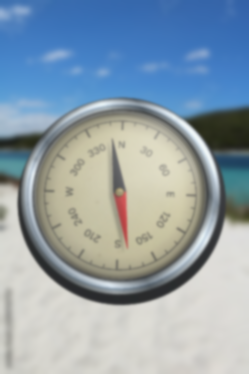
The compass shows 170 °
